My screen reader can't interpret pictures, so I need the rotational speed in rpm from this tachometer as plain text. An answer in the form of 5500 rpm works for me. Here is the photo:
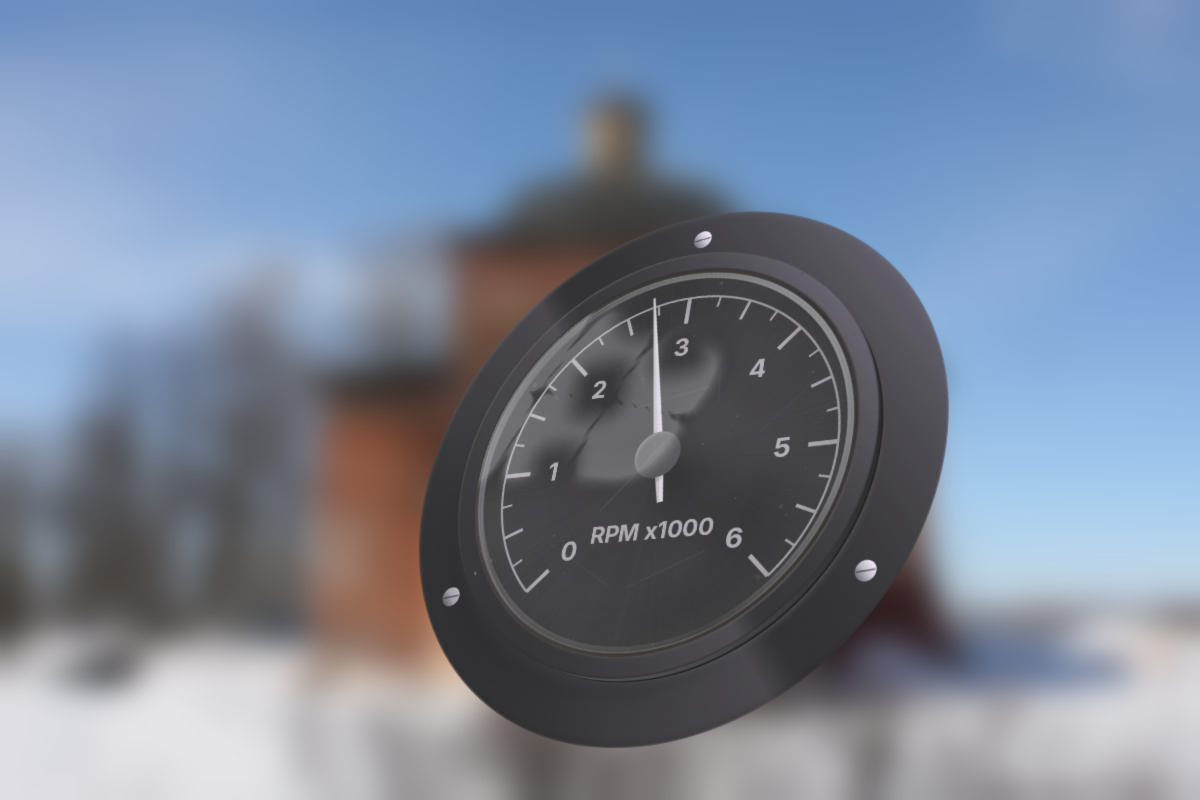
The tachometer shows 2750 rpm
